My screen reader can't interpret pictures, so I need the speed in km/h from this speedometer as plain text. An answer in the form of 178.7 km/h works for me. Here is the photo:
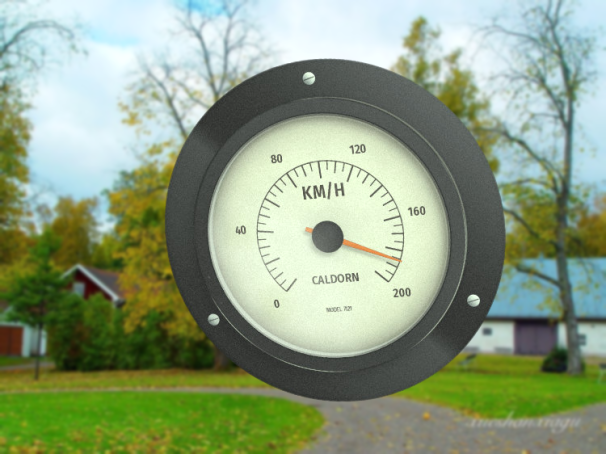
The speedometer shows 185 km/h
